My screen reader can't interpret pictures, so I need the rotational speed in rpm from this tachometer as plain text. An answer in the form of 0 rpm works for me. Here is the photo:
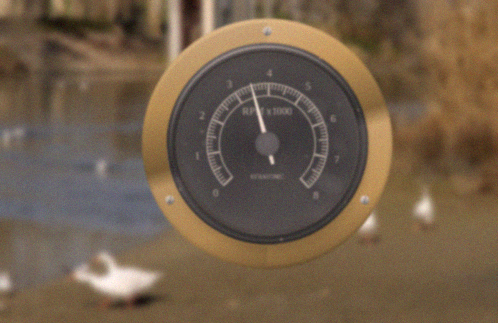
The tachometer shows 3500 rpm
